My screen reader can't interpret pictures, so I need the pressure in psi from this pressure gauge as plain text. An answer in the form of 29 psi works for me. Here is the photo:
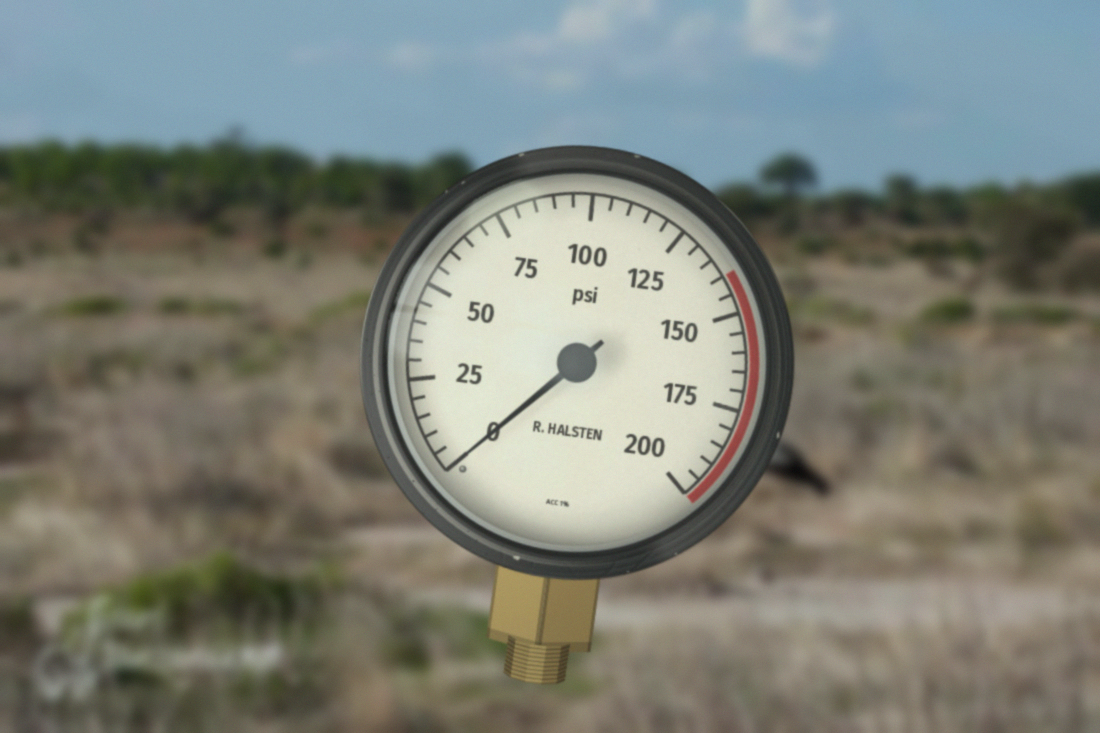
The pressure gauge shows 0 psi
